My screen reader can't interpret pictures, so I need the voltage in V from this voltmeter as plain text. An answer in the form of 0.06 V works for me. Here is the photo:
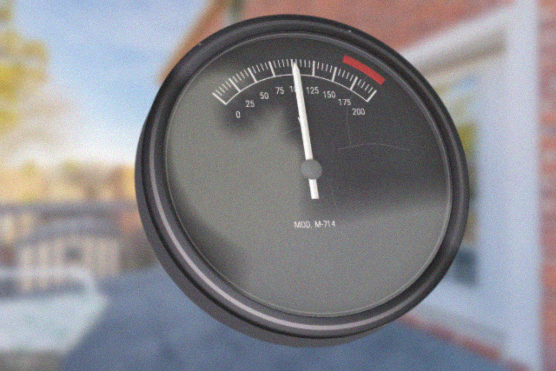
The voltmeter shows 100 V
